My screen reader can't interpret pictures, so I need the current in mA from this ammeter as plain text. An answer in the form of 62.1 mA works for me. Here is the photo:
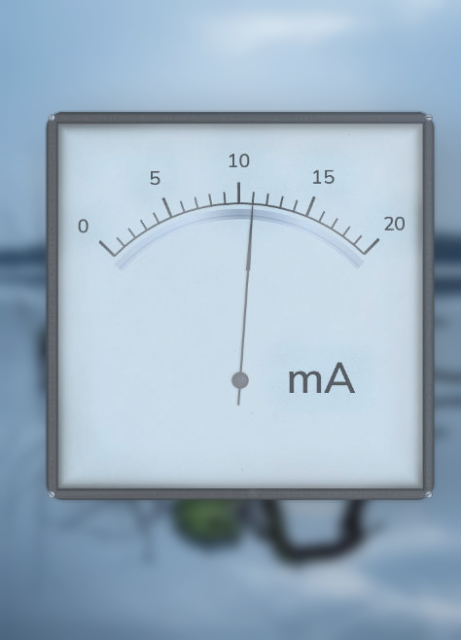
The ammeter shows 11 mA
